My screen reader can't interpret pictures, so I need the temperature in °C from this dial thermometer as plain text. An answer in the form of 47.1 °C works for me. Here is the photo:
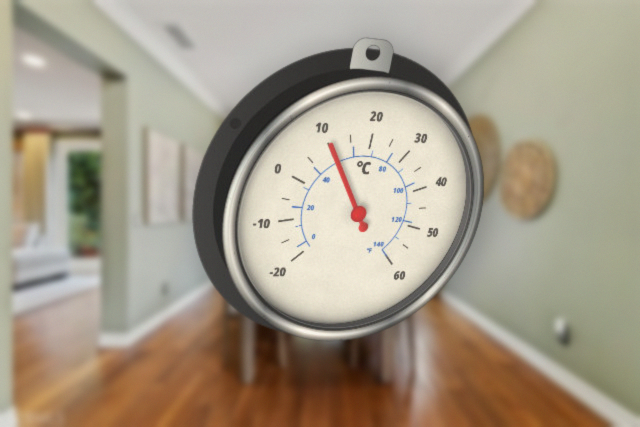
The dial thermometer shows 10 °C
